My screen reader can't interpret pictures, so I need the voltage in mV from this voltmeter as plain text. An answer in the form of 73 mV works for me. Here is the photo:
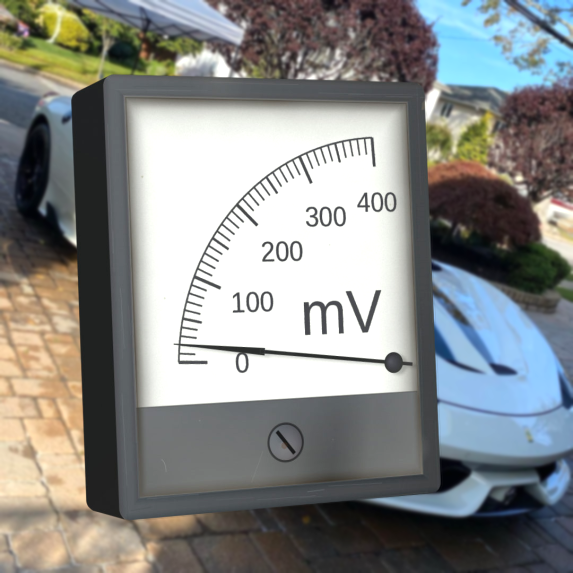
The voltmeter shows 20 mV
